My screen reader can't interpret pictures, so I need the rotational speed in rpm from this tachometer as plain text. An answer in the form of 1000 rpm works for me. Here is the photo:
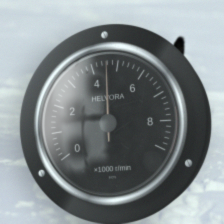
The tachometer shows 4600 rpm
